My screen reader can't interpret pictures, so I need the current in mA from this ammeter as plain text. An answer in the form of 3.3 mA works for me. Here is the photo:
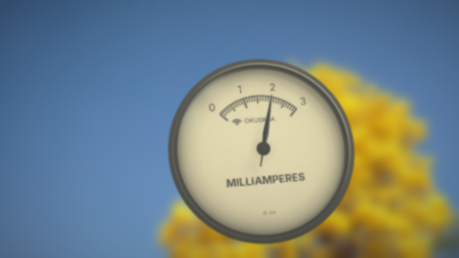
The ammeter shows 2 mA
